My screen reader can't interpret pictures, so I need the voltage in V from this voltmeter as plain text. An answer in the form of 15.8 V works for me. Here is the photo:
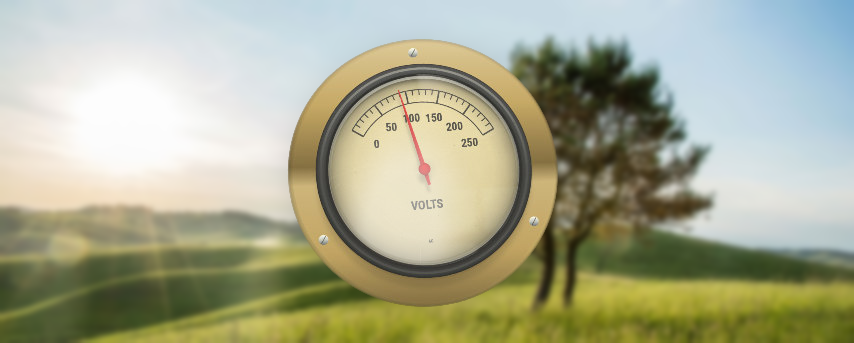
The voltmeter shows 90 V
